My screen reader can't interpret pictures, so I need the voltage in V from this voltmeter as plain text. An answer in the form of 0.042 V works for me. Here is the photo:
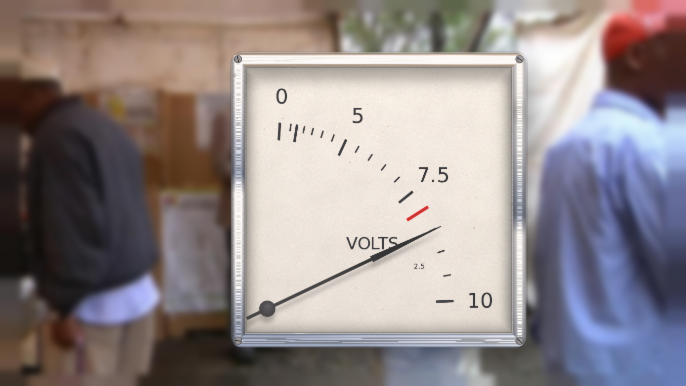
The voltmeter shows 8.5 V
